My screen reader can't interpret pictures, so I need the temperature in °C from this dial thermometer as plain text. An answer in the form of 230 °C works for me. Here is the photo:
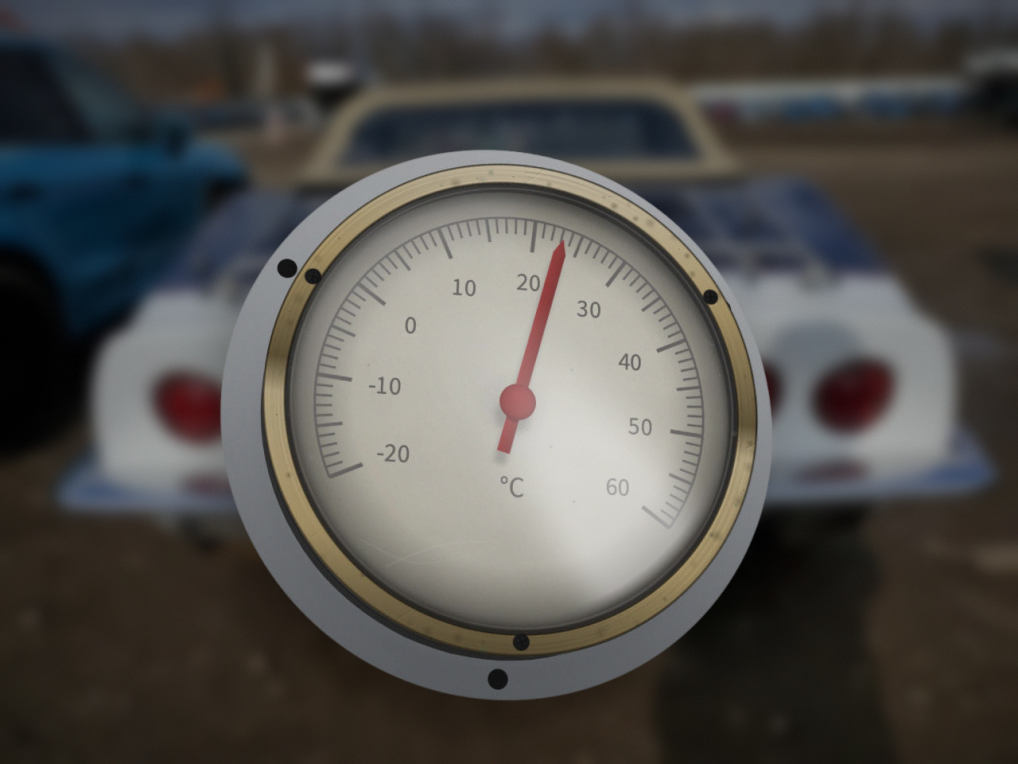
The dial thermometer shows 23 °C
